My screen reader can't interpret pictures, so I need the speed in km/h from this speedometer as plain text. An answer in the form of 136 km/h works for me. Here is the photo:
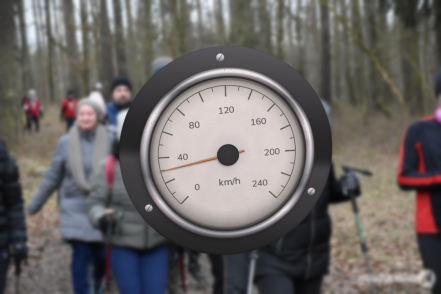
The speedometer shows 30 km/h
